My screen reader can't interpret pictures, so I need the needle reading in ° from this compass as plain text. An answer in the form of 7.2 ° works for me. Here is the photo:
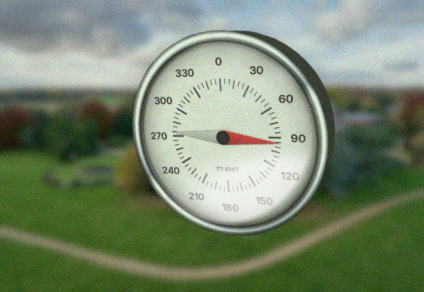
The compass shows 95 °
